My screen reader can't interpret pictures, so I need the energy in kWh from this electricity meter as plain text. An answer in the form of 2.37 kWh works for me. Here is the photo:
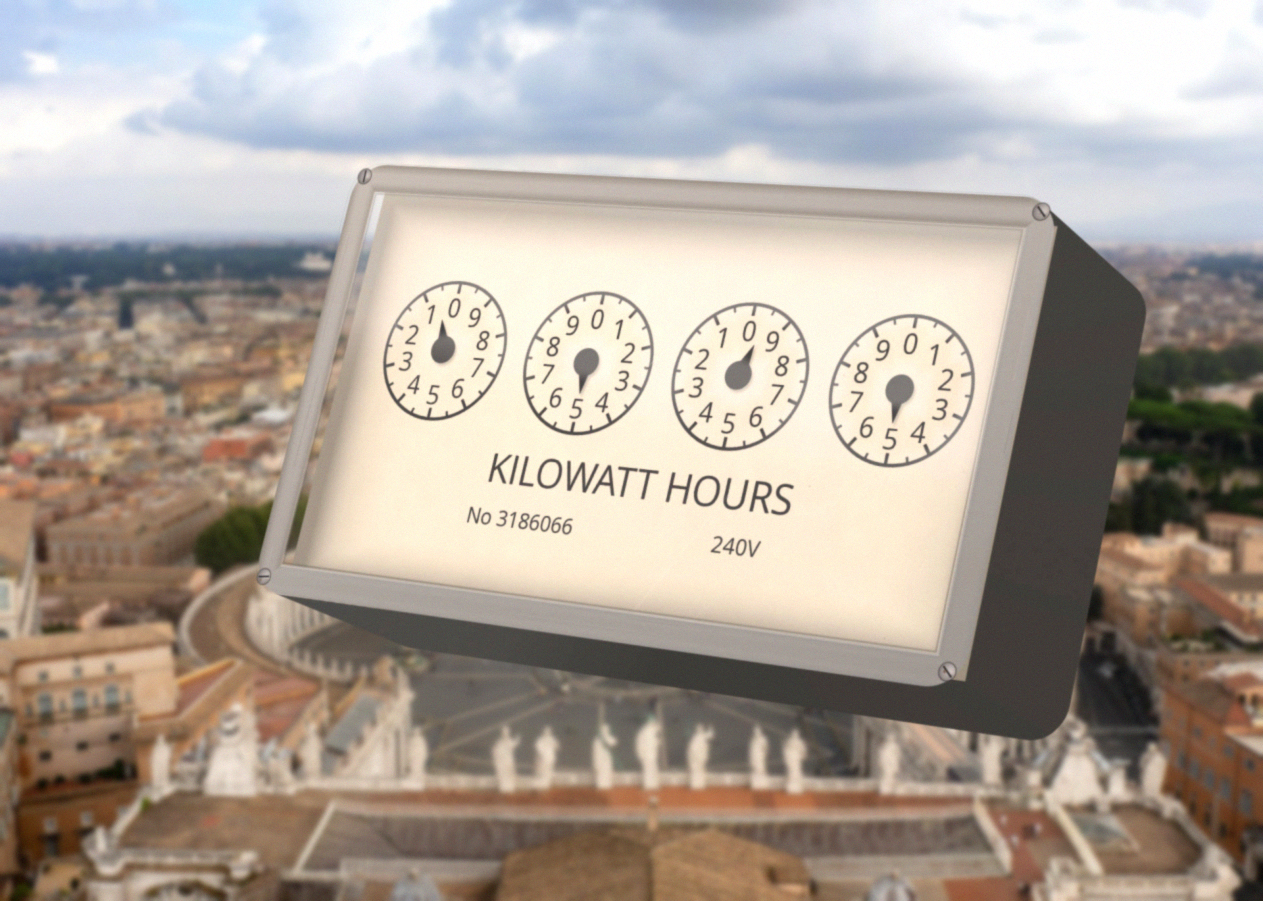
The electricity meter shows 495 kWh
